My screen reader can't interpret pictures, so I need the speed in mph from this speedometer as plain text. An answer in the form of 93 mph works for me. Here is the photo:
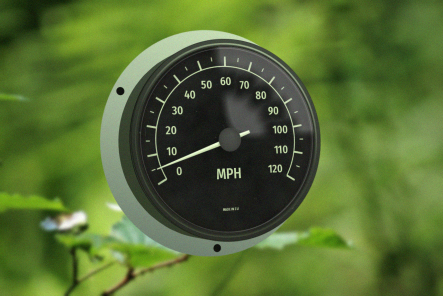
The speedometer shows 5 mph
